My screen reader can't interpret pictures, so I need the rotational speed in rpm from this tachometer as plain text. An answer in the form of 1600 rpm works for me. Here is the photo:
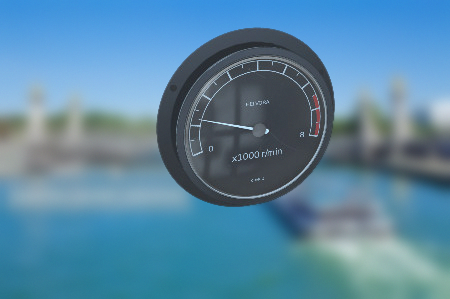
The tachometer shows 1250 rpm
